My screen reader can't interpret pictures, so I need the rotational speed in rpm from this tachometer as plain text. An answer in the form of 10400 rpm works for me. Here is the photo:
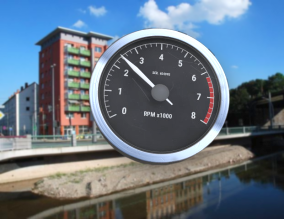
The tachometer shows 2400 rpm
